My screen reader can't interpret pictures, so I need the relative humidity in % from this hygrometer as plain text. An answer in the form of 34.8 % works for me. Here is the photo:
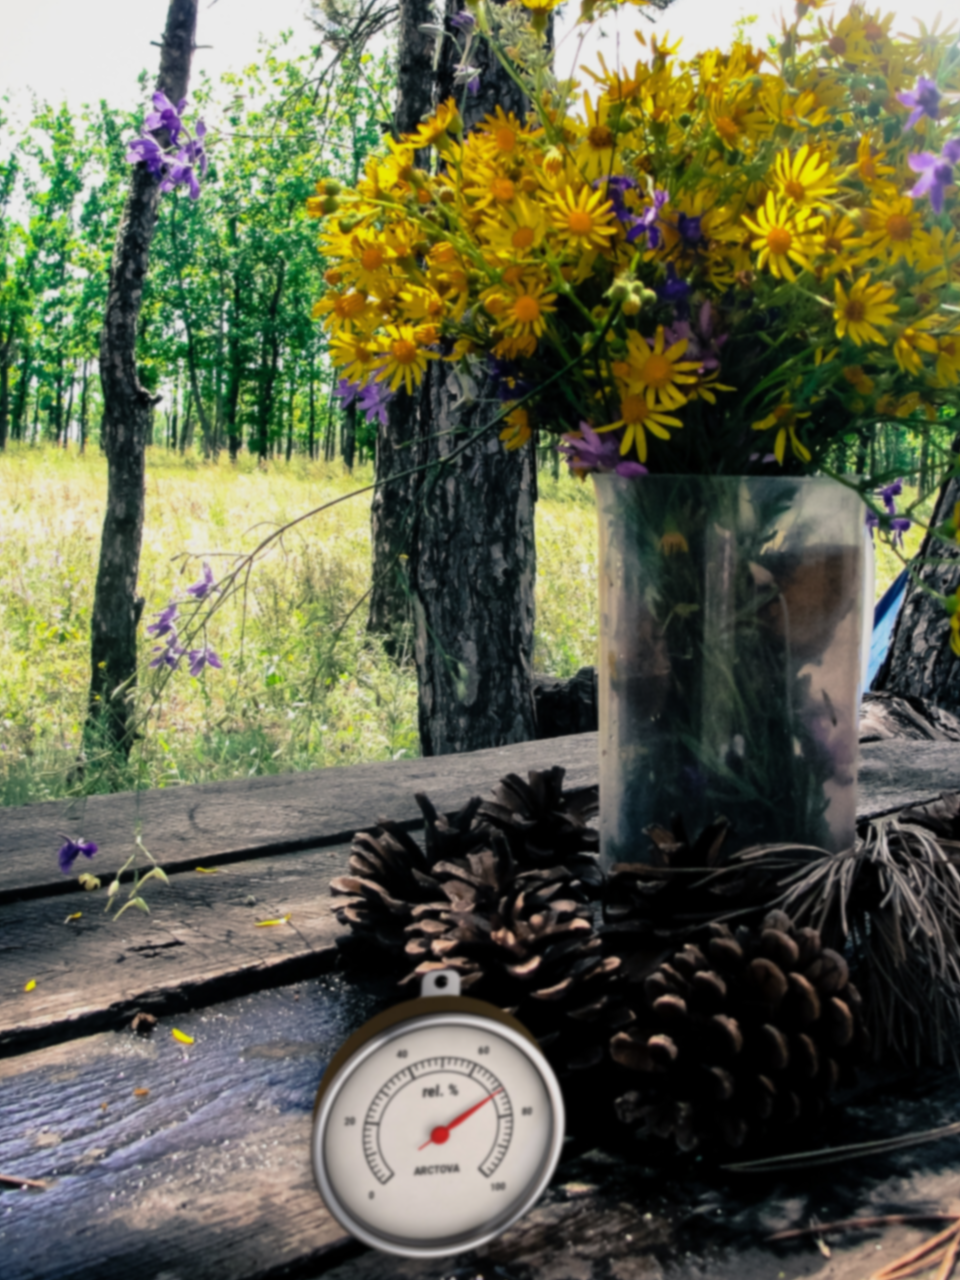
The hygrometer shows 70 %
